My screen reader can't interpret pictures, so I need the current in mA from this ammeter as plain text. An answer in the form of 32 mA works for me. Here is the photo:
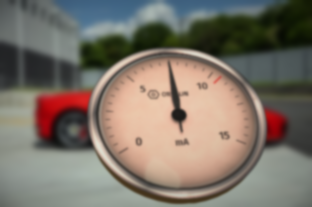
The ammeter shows 7.5 mA
